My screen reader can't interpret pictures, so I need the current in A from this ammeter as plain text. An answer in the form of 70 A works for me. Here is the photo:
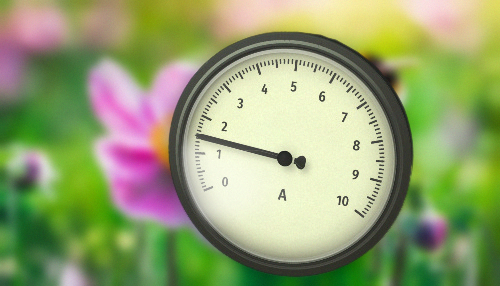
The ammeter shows 1.5 A
